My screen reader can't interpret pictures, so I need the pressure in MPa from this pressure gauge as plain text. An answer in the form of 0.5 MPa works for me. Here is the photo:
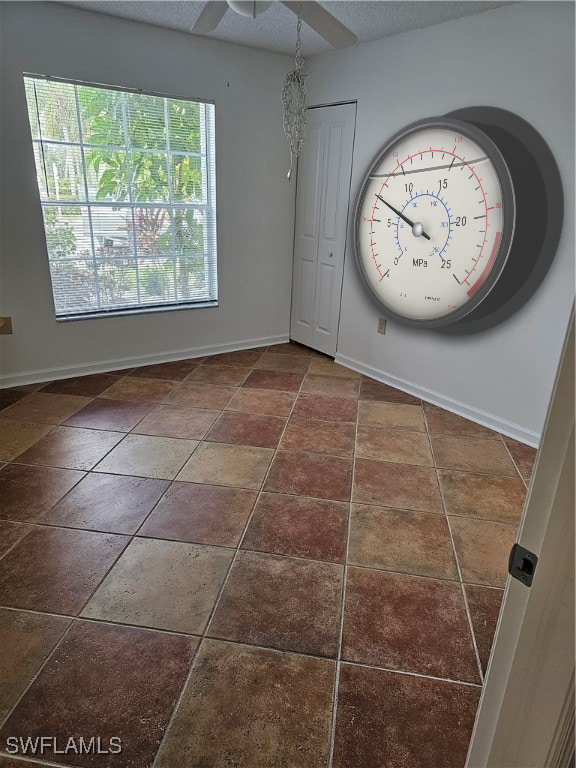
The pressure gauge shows 7 MPa
